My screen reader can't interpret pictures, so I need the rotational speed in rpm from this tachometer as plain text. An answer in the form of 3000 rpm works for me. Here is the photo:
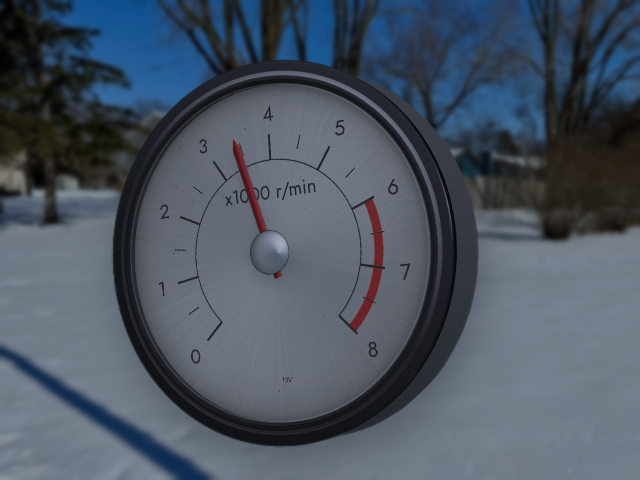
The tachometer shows 3500 rpm
